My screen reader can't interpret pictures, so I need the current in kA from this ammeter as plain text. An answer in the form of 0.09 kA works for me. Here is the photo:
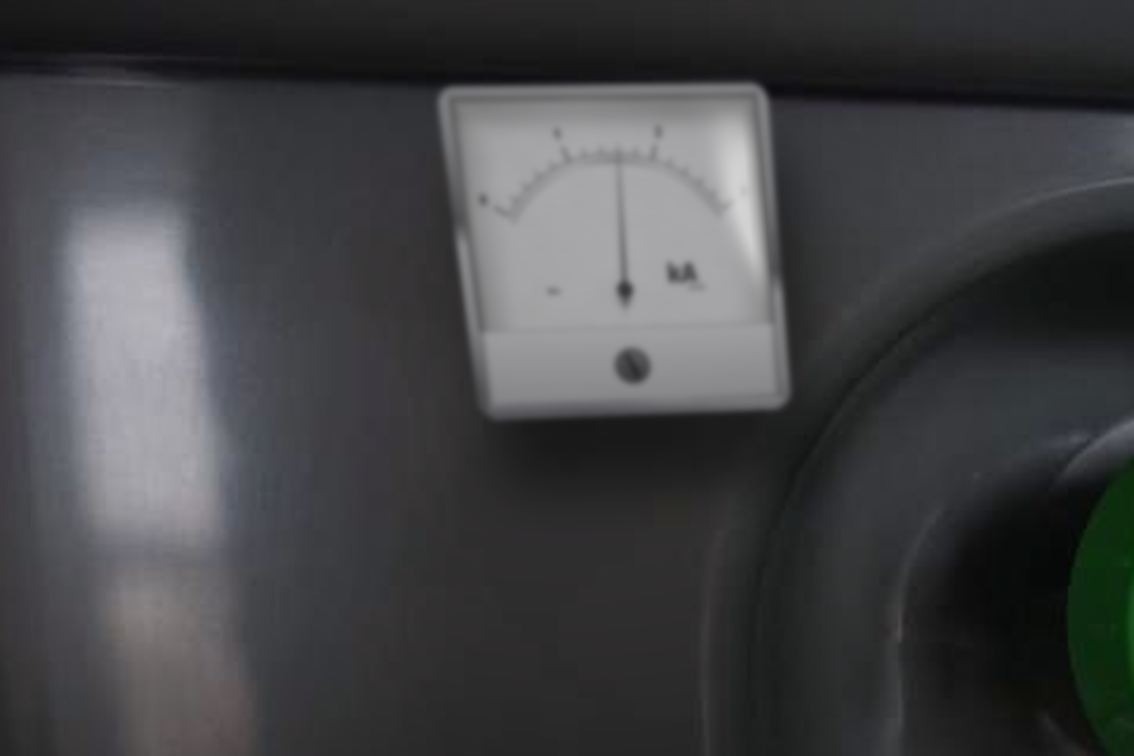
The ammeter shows 1.6 kA
